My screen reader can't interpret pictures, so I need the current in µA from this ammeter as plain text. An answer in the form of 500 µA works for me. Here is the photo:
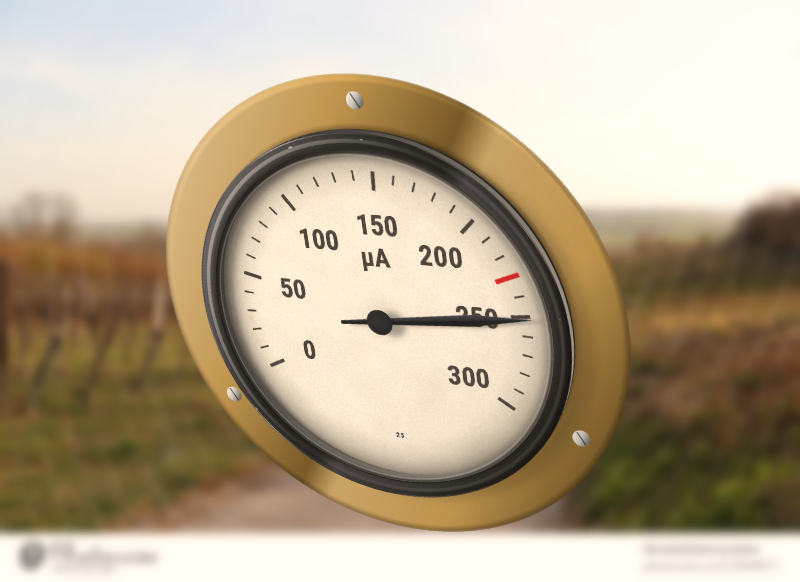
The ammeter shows 250 µA
